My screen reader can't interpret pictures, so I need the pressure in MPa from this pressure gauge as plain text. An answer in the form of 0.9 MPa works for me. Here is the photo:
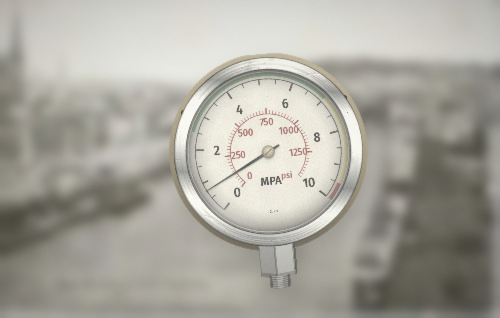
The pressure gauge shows 0.75 MPa
